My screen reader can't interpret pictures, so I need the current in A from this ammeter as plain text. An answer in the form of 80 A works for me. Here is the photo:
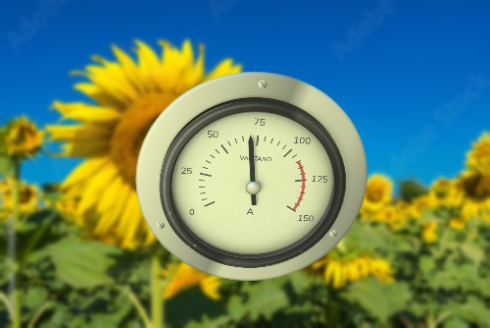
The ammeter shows 70 A
